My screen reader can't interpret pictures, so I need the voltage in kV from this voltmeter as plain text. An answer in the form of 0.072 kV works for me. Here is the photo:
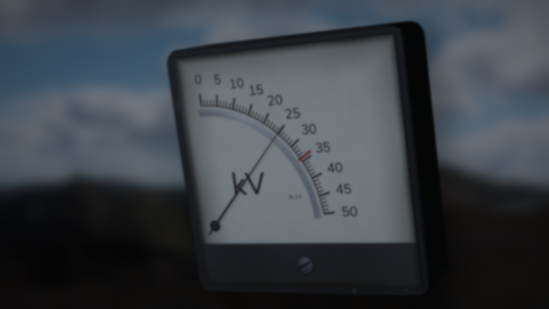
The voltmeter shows 25 kV
